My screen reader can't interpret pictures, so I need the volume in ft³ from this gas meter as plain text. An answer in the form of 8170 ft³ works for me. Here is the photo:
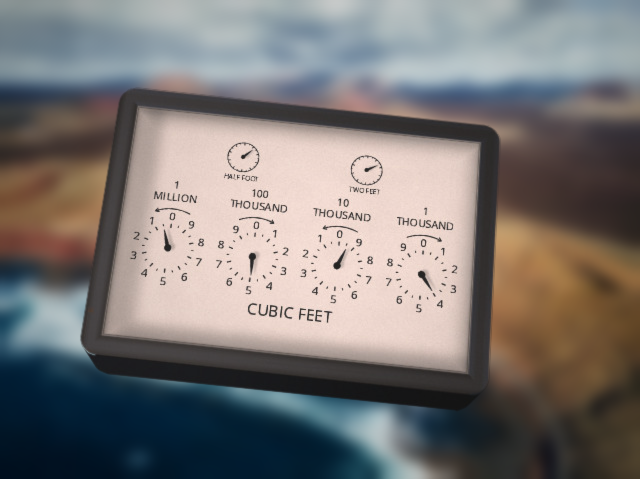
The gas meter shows 49400 ft³
